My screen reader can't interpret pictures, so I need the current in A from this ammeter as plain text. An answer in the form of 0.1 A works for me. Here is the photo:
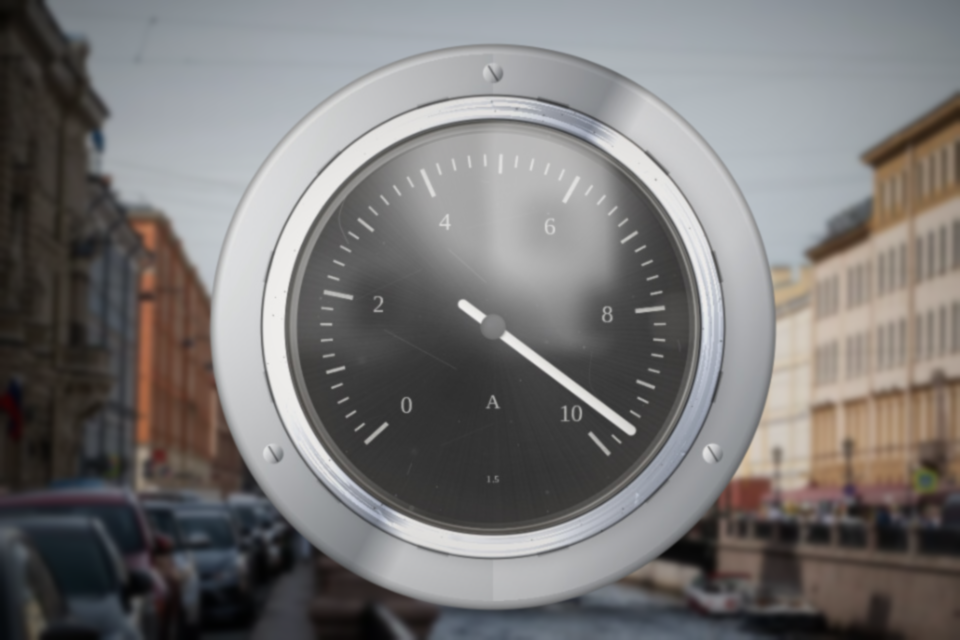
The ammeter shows 9.6 A
